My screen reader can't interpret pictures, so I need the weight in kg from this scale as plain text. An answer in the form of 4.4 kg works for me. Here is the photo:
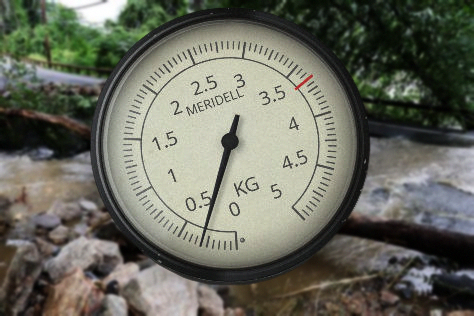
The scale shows 0.3 kg
